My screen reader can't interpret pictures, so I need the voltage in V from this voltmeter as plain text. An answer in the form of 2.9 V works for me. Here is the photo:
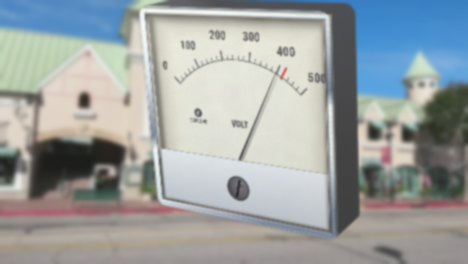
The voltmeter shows 400 V
